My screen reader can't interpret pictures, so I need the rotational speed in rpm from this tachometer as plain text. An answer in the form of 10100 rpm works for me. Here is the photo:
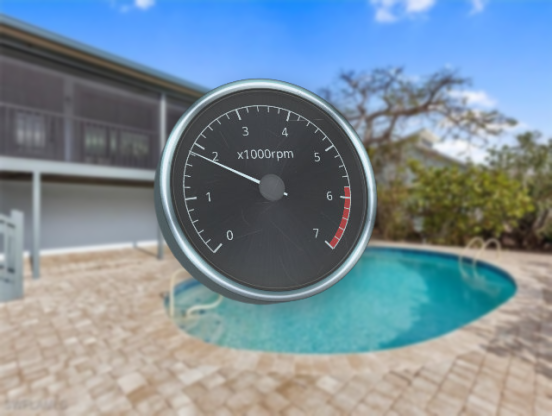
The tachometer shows 1800 rpm
